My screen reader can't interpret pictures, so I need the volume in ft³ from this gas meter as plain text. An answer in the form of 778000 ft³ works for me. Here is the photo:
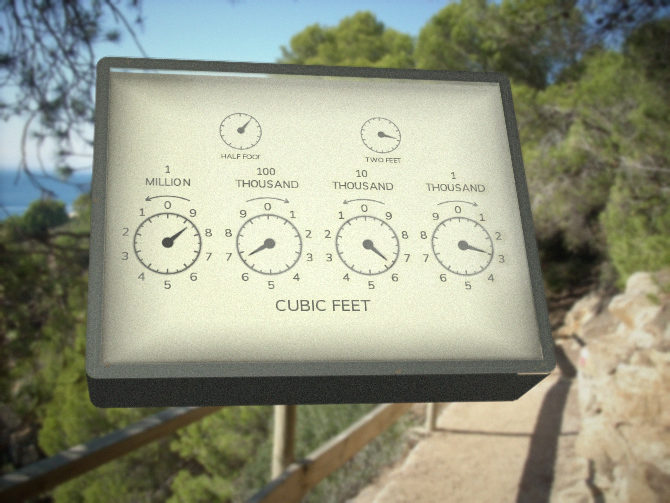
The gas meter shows 866300 ft³
